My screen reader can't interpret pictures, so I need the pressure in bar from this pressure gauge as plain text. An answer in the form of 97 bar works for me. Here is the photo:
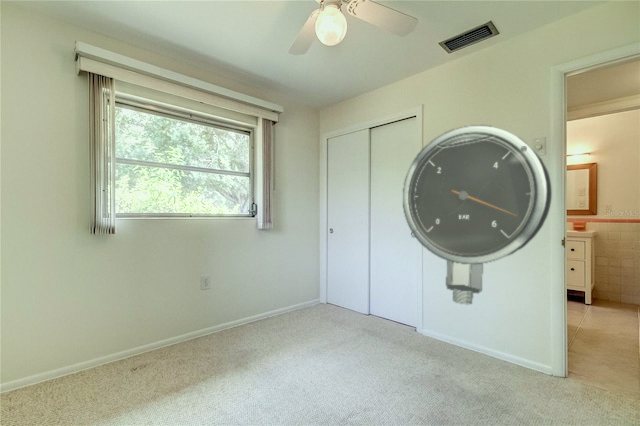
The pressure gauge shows 5.5 bar
